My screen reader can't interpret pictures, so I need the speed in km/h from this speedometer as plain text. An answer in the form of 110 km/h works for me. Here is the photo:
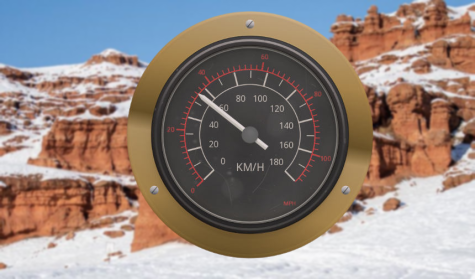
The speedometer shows 55 km/h
